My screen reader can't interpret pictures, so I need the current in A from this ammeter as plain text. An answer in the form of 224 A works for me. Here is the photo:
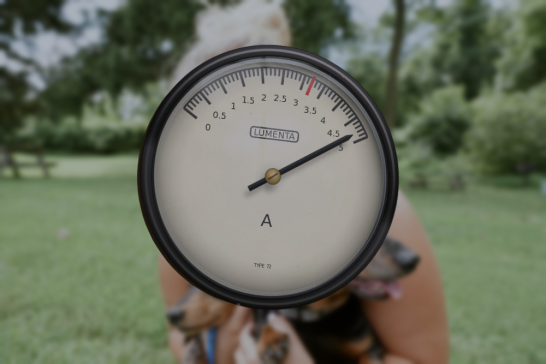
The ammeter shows 4.8 A
